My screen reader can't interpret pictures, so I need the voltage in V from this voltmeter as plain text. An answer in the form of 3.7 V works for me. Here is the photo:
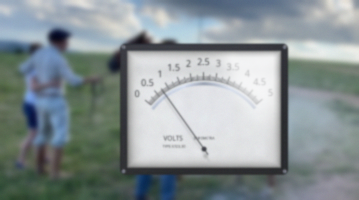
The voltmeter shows 0.75 V
